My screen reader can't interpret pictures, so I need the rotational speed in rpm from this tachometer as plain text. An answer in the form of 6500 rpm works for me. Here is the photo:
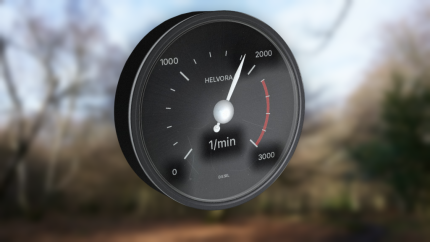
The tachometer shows 1800 rpm
